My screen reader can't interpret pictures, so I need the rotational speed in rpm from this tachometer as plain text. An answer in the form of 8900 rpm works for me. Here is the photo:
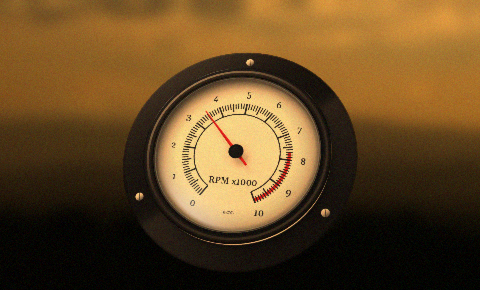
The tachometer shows 3500 rpm
